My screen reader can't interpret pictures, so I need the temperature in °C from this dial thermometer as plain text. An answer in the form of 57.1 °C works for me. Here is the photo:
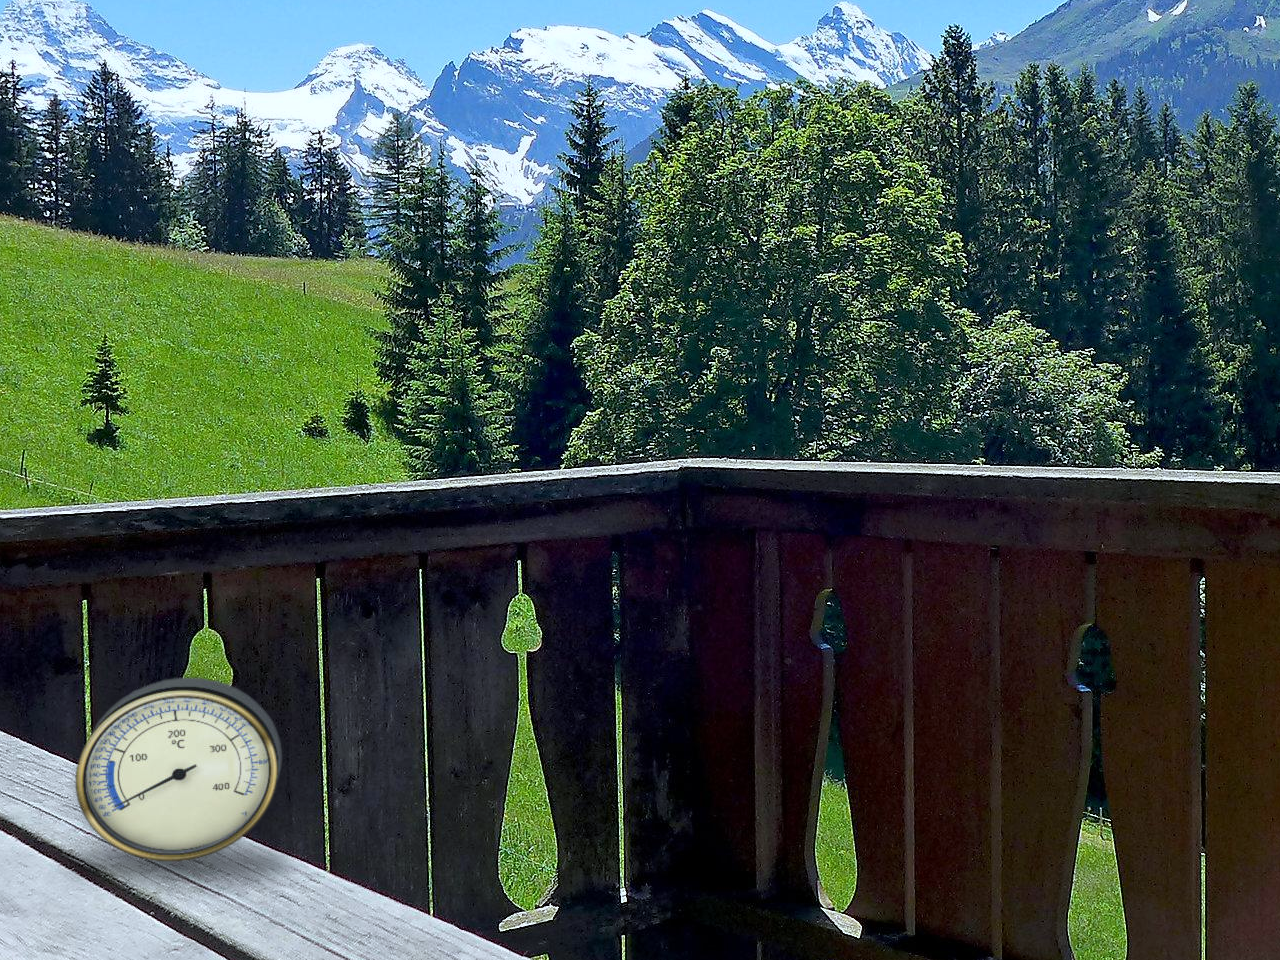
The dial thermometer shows 10 °C
